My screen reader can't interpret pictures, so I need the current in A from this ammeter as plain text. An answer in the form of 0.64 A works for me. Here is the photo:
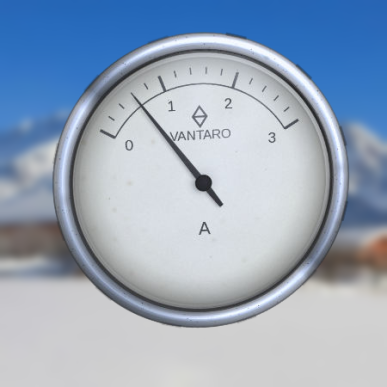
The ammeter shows 0.6 A
